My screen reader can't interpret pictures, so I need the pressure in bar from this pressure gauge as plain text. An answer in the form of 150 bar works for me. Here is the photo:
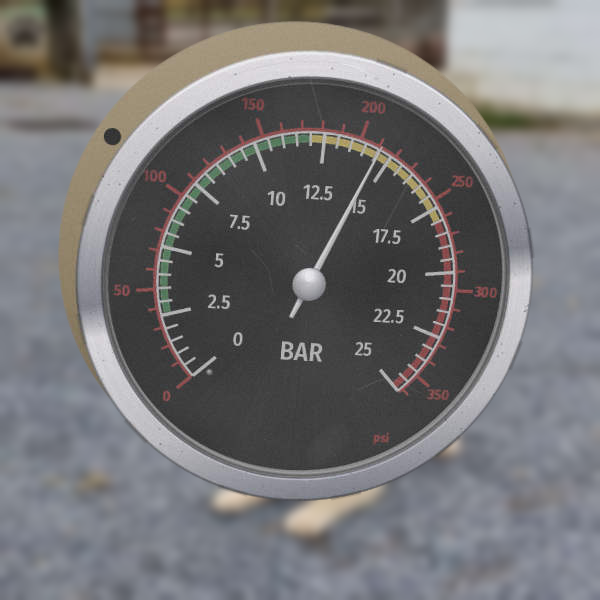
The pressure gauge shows 14.5 bar
